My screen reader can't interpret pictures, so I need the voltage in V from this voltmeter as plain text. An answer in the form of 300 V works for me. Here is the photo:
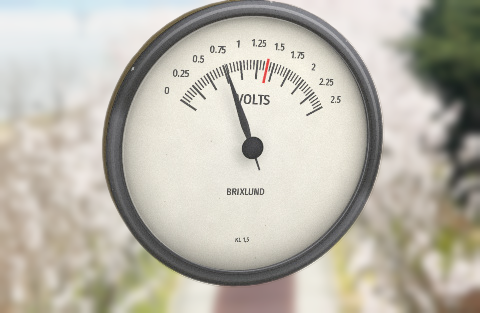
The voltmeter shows 0.75 V
